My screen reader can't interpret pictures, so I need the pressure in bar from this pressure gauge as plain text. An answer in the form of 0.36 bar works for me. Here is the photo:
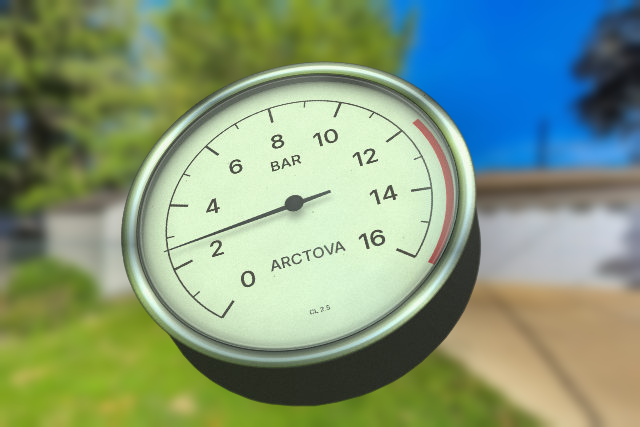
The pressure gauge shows 2.5 bar
